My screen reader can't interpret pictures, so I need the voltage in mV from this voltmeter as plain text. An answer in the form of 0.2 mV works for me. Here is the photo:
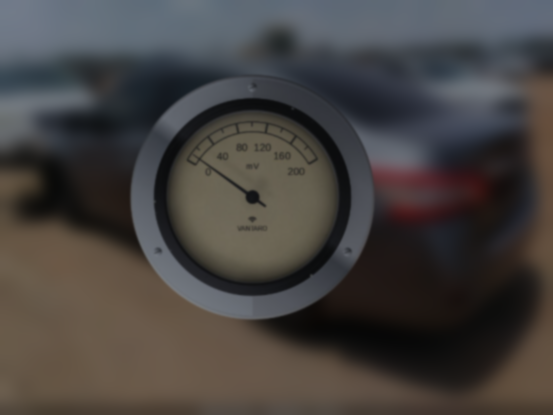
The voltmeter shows 10 mV
